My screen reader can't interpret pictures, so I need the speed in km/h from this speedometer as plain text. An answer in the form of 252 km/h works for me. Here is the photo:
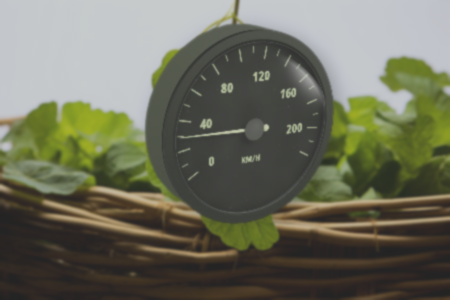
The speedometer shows 30 km/h
